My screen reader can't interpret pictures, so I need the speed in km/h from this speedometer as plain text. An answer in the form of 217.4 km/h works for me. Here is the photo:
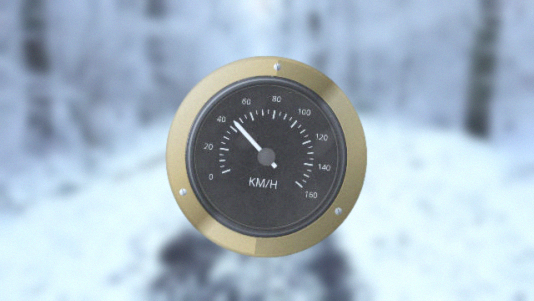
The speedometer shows 45 km/h
